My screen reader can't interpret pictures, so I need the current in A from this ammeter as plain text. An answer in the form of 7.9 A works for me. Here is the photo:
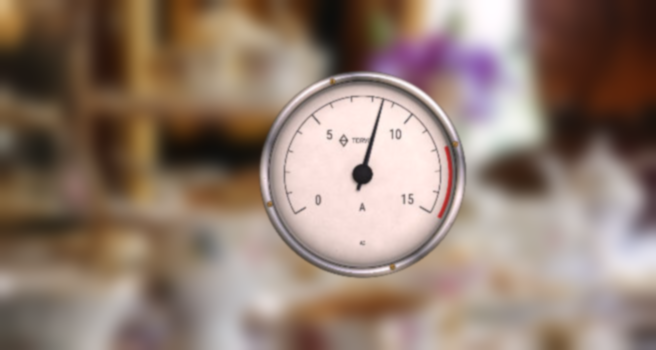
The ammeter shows 8.5 A
